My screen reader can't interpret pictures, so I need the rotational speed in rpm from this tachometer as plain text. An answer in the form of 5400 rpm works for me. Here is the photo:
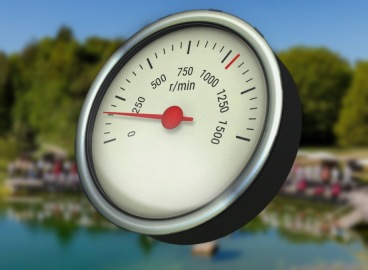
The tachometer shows 150 rpm
